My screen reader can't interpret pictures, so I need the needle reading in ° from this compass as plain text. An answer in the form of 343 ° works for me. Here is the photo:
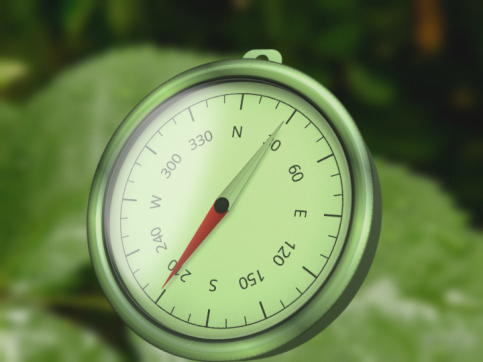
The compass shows 210 °
